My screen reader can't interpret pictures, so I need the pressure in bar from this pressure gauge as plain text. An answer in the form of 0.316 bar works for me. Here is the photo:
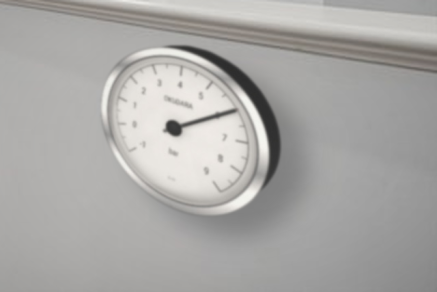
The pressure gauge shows 6 bar
